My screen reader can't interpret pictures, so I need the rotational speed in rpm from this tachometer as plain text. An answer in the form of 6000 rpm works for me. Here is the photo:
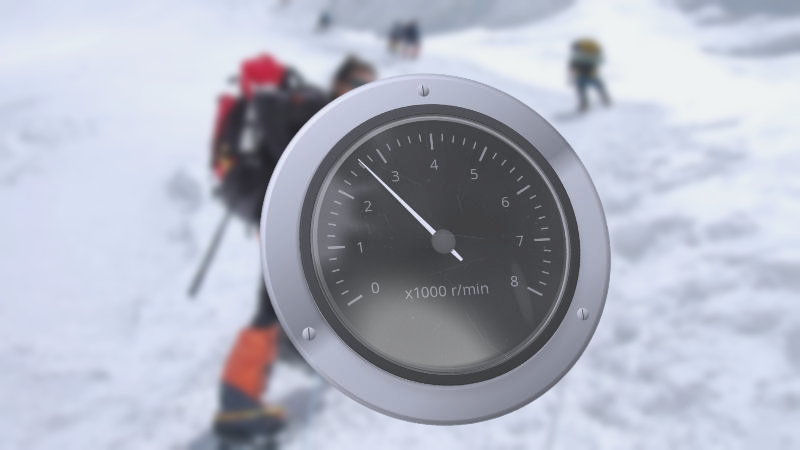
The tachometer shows 2600 rpm
